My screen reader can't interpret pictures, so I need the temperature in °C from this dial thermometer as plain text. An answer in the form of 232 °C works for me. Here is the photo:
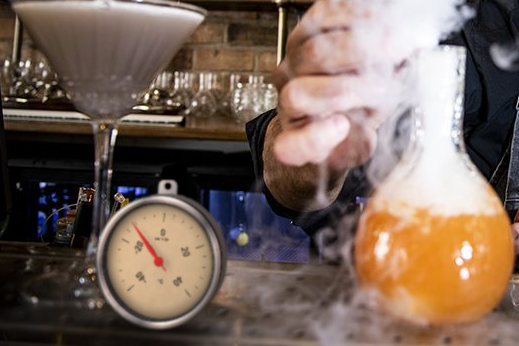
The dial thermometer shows -12 °C
